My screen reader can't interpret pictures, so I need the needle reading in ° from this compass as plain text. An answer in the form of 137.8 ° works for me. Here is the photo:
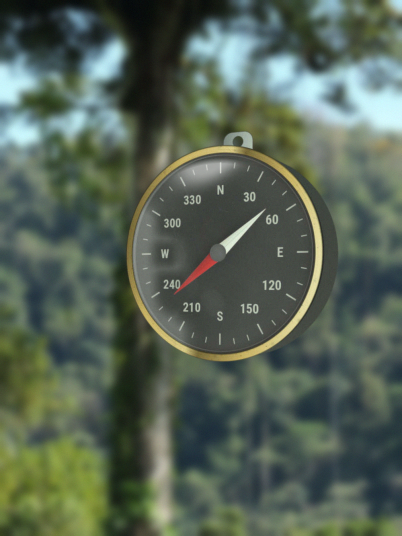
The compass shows 230 °
